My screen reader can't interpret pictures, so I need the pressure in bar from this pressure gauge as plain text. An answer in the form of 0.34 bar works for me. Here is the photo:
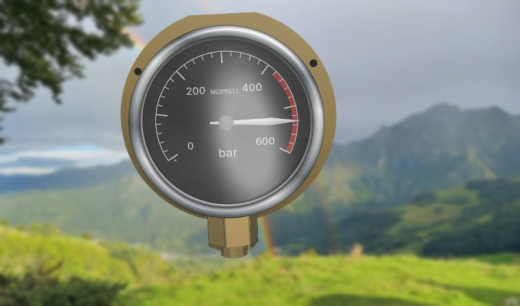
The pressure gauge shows 530 bar
